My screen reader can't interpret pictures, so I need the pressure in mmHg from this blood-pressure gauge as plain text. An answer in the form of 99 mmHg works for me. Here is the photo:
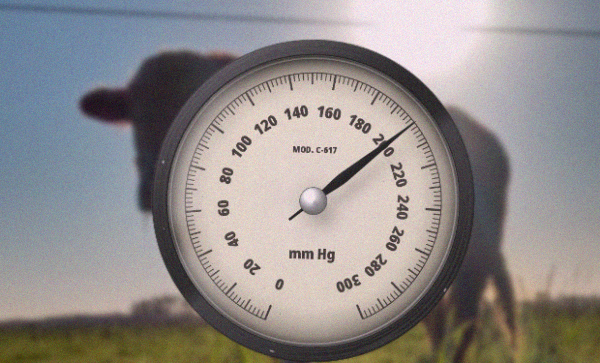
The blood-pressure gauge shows 200 mmHg
